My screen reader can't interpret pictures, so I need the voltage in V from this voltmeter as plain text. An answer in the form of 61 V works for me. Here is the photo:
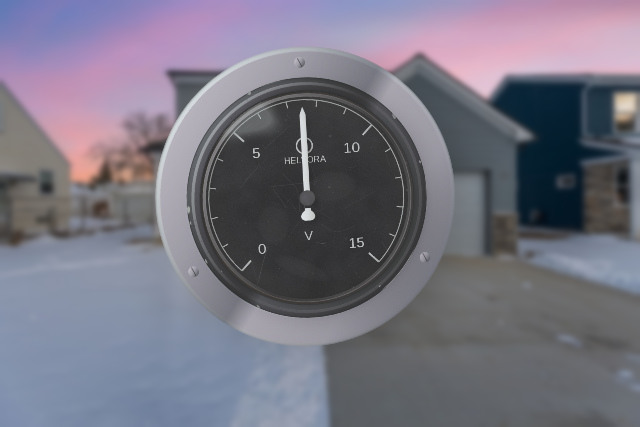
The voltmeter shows 7.5 V
